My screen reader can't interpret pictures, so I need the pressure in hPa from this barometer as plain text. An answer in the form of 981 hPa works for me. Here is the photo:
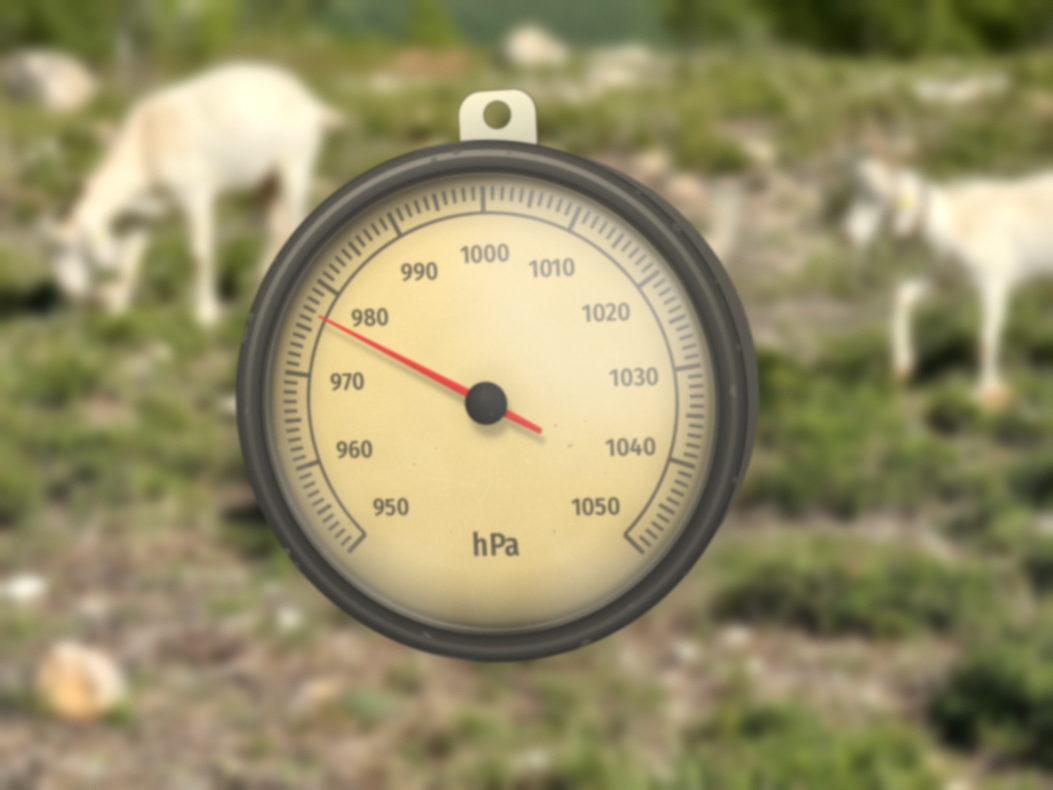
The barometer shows 977 hPa
